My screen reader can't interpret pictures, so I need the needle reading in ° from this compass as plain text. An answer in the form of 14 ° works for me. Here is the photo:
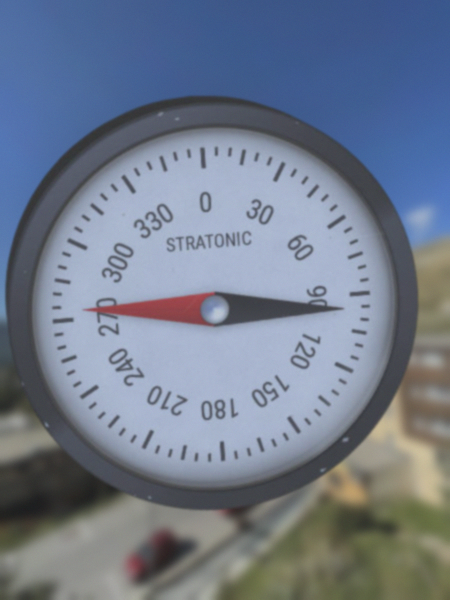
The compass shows 275 °
